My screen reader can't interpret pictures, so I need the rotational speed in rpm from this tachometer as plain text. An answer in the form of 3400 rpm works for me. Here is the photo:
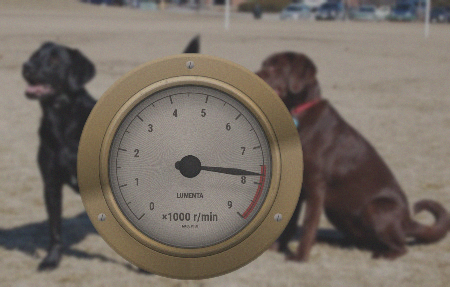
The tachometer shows 7750 rpm
